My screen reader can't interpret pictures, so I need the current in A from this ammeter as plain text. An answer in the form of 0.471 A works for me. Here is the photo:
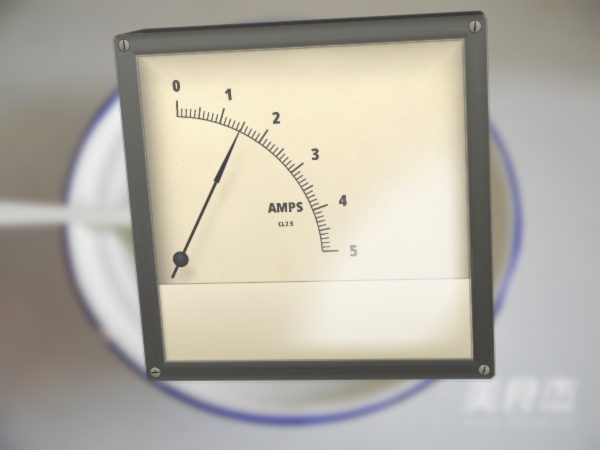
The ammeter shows 1.5 A
